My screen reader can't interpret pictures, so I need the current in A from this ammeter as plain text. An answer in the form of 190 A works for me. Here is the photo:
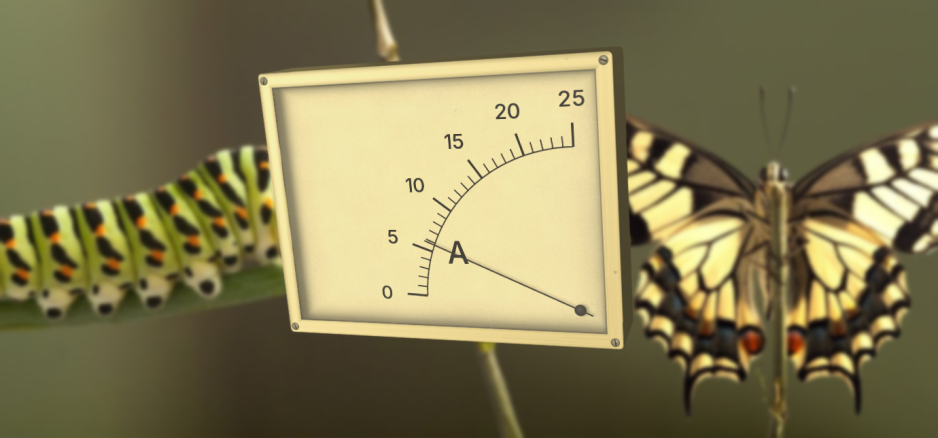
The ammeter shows 6 A
